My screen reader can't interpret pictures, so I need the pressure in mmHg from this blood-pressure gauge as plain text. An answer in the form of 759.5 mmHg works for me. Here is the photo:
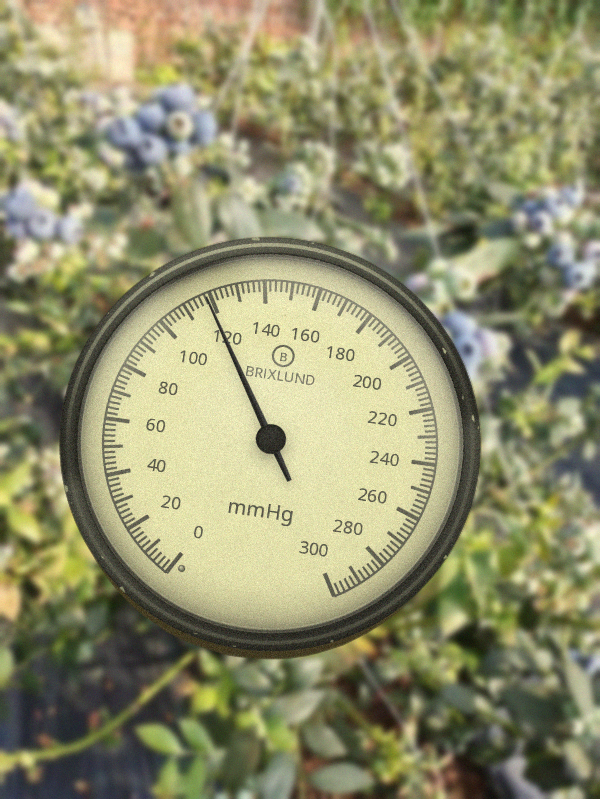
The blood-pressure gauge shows 118 mmHg
